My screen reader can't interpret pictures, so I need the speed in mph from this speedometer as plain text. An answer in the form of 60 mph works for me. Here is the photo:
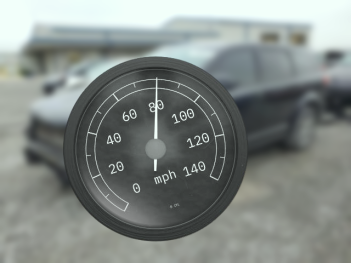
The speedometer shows 80 mph
